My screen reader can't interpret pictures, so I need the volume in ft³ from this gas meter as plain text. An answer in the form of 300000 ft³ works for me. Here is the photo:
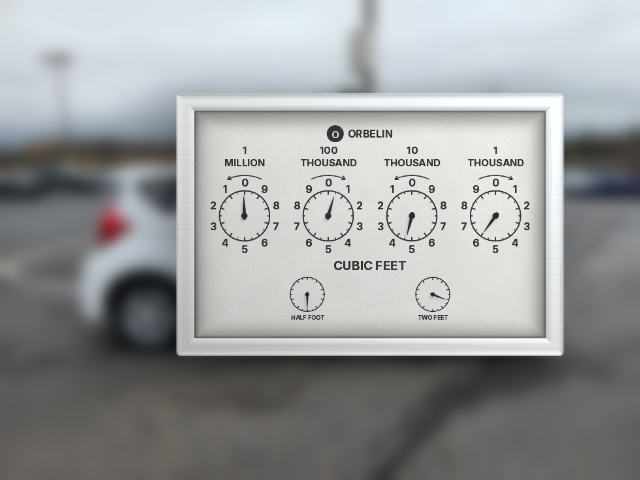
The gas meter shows 4600 ft³
